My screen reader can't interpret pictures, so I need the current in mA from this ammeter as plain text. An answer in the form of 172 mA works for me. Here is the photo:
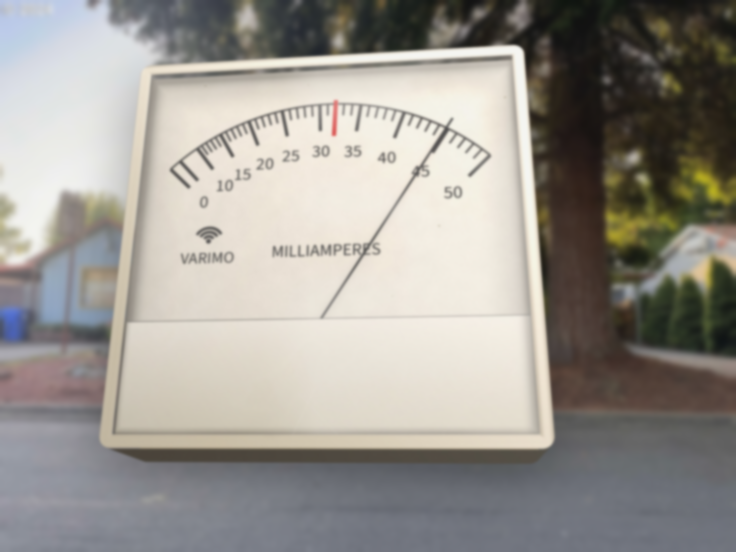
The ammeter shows 45 mA
